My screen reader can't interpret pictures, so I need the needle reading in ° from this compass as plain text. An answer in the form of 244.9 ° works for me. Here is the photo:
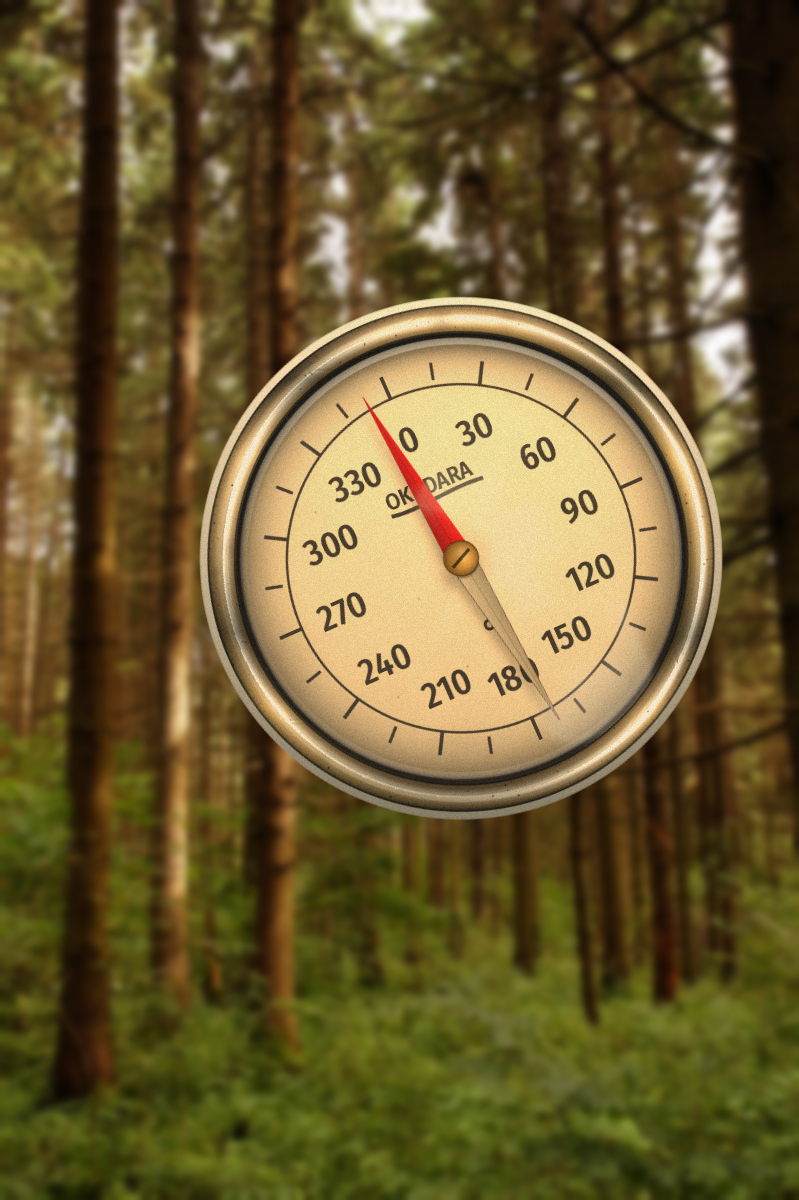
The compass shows 352.5 °
